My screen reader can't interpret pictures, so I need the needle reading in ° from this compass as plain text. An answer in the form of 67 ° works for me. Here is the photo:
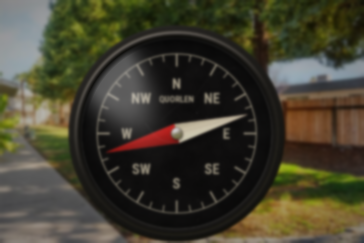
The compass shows 255 °
